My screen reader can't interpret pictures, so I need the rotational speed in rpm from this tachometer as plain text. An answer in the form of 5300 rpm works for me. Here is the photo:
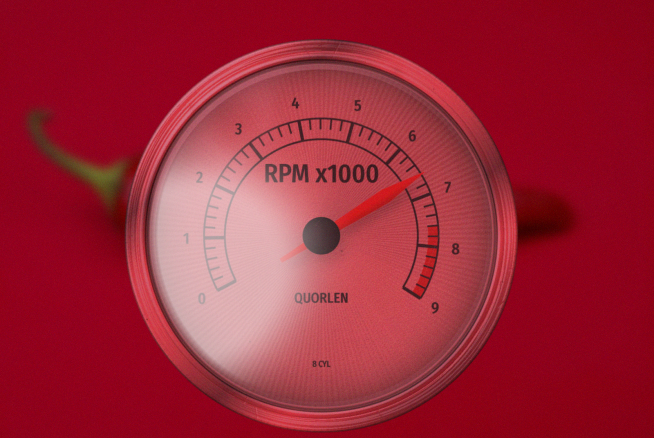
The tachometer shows 6600 rpm
